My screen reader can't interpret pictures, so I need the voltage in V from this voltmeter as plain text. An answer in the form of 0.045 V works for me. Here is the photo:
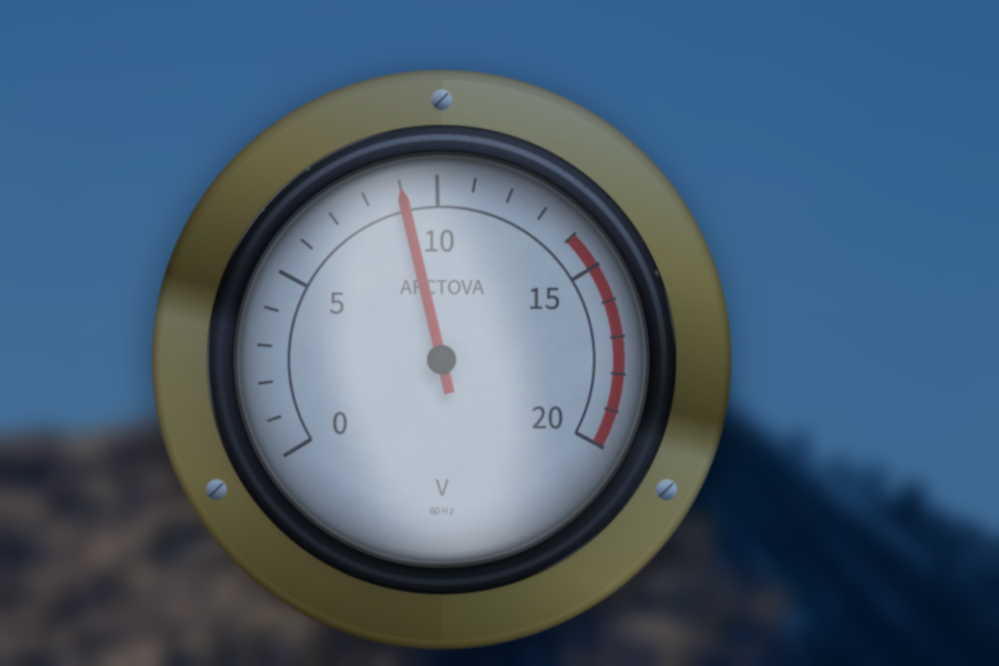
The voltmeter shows 9 V
